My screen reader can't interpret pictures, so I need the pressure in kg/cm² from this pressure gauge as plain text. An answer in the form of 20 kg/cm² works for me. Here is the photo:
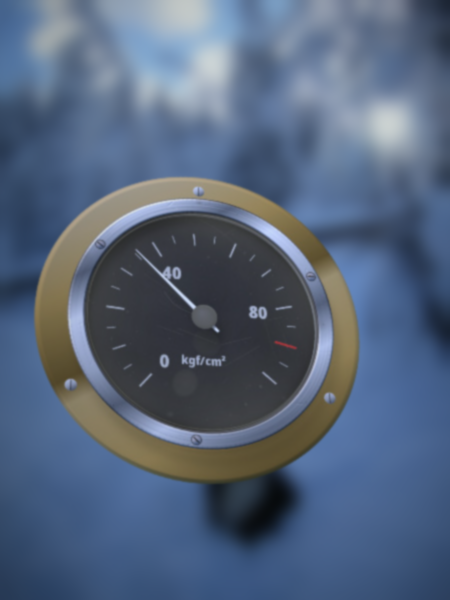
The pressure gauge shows 35 kg/cm²
